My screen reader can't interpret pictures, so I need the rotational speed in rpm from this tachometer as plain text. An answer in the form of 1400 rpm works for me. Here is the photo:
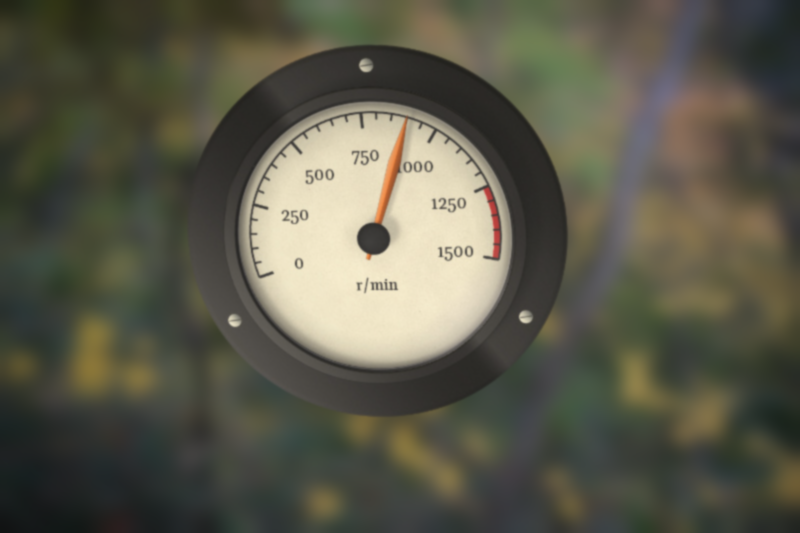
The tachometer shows 900 rpm
